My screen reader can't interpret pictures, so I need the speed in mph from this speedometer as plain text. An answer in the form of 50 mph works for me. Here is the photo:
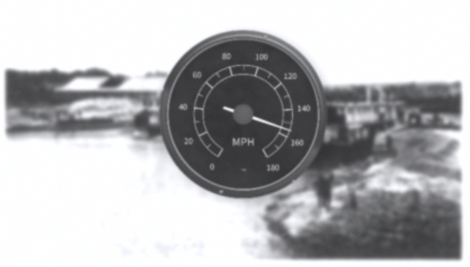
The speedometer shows 155 mph
